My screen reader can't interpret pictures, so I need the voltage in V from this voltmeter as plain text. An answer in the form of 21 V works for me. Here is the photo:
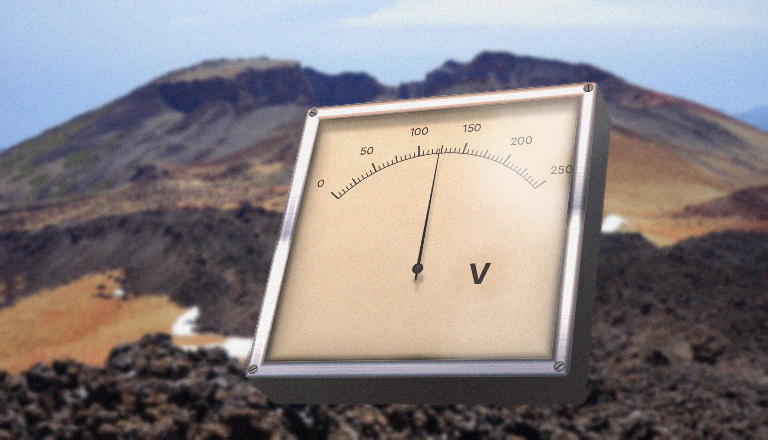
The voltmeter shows 125 V
